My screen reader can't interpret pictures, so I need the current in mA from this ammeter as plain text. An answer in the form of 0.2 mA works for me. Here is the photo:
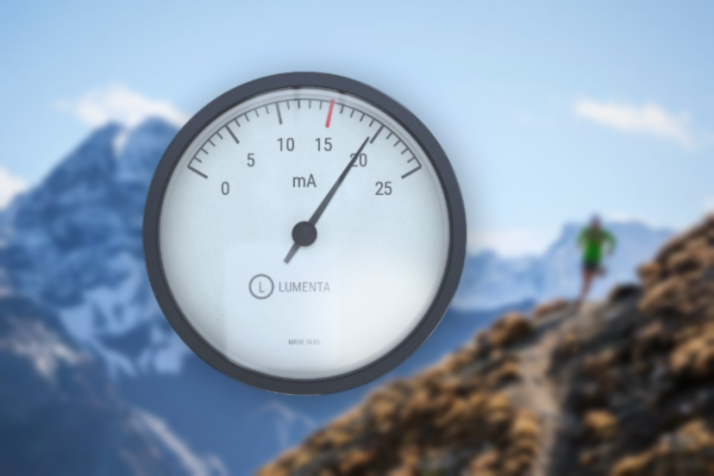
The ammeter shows 19.5 mA
